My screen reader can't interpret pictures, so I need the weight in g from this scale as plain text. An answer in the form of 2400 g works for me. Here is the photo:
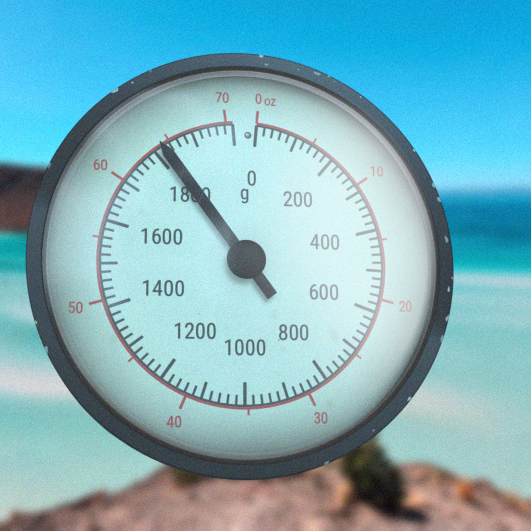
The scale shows 1820 g
